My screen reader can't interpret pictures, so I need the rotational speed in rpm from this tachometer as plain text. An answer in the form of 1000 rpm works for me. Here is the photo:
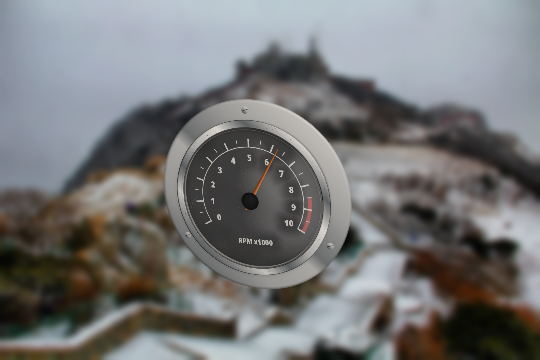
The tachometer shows 6250 rpm
